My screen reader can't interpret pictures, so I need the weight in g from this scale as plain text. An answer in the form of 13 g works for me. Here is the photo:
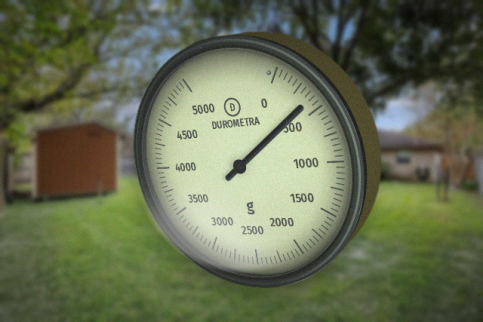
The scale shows 400 g
